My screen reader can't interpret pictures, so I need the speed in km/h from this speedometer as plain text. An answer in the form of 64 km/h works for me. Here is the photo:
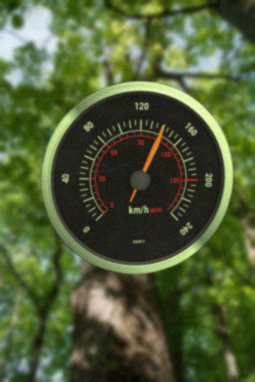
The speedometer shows 140 km/h
